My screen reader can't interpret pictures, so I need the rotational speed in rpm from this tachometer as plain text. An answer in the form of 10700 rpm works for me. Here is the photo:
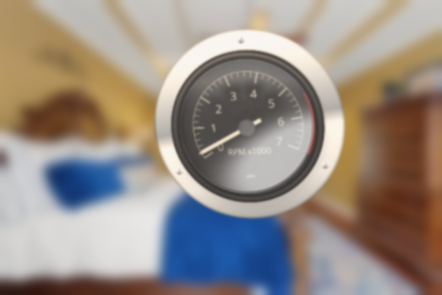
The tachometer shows 200 rpm
